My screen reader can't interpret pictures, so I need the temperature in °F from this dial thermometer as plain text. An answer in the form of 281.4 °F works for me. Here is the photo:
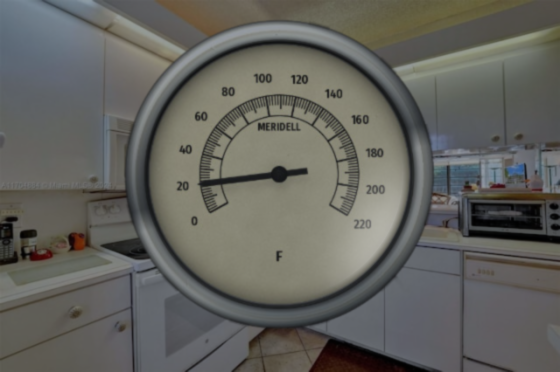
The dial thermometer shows 20 °F
